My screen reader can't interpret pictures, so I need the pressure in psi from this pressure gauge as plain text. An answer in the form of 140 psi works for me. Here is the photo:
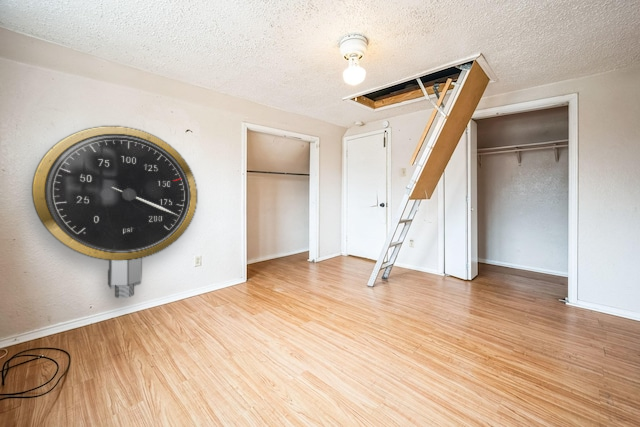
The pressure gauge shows 185 psi
